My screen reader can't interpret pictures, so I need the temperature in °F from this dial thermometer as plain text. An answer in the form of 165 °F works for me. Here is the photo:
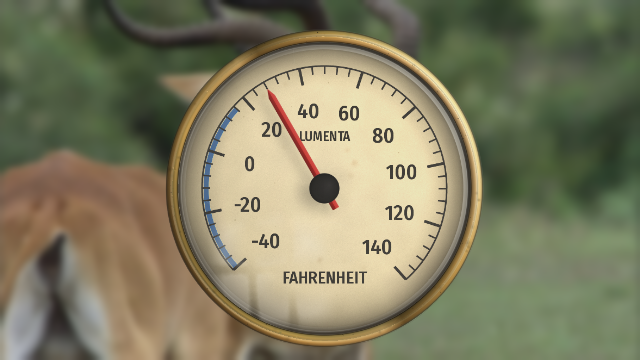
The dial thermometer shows 28 °F
